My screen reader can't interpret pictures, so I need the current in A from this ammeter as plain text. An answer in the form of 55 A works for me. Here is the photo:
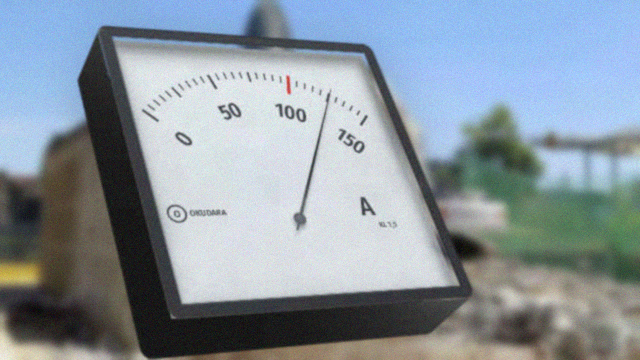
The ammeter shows 125 A
